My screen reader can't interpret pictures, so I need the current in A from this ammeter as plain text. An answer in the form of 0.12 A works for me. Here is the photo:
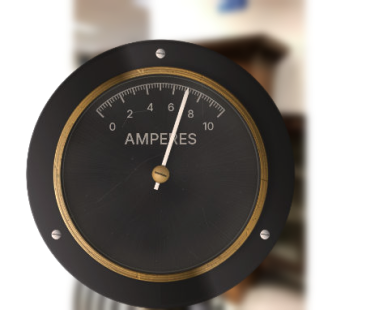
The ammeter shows 7 A
